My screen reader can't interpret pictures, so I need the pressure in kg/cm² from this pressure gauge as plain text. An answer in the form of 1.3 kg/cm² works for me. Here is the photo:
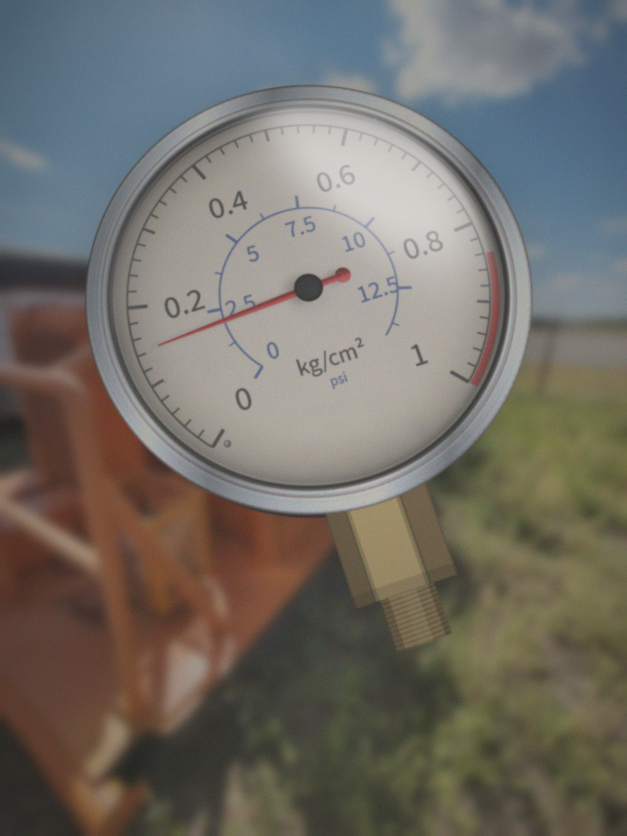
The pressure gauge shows 0.14 kg/cm²
